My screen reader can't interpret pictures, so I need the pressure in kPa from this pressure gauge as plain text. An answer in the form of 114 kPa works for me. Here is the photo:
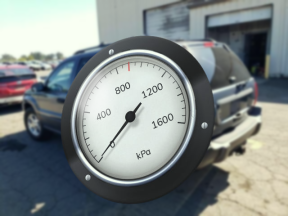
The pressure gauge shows 0 kPa
